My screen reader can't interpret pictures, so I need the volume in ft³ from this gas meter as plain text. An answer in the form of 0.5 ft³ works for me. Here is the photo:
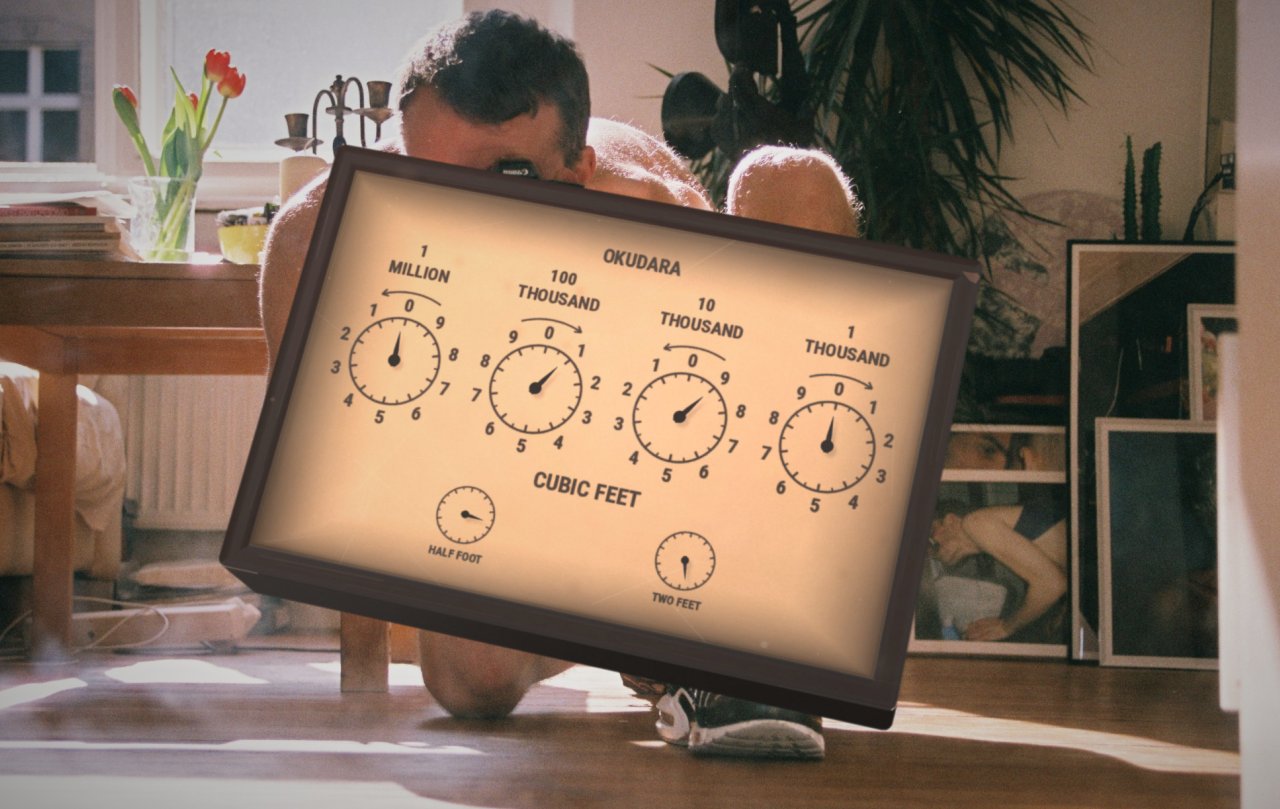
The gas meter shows 9000 ft³
